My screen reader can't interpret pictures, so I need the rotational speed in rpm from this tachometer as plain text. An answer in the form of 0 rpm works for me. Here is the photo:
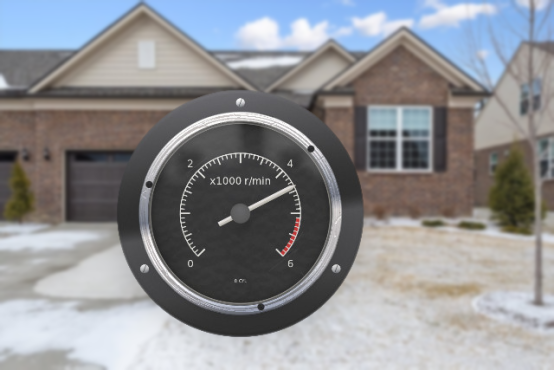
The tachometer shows 4400 rpm
